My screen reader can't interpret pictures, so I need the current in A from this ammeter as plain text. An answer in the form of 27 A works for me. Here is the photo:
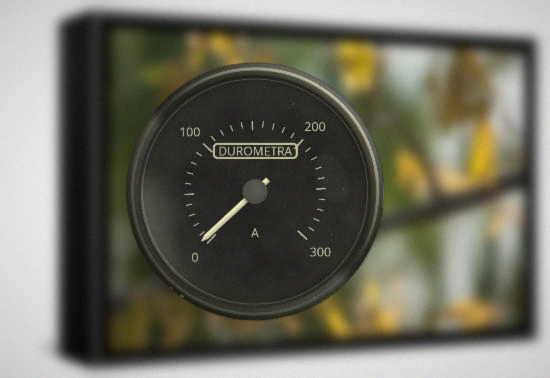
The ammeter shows 5 A
